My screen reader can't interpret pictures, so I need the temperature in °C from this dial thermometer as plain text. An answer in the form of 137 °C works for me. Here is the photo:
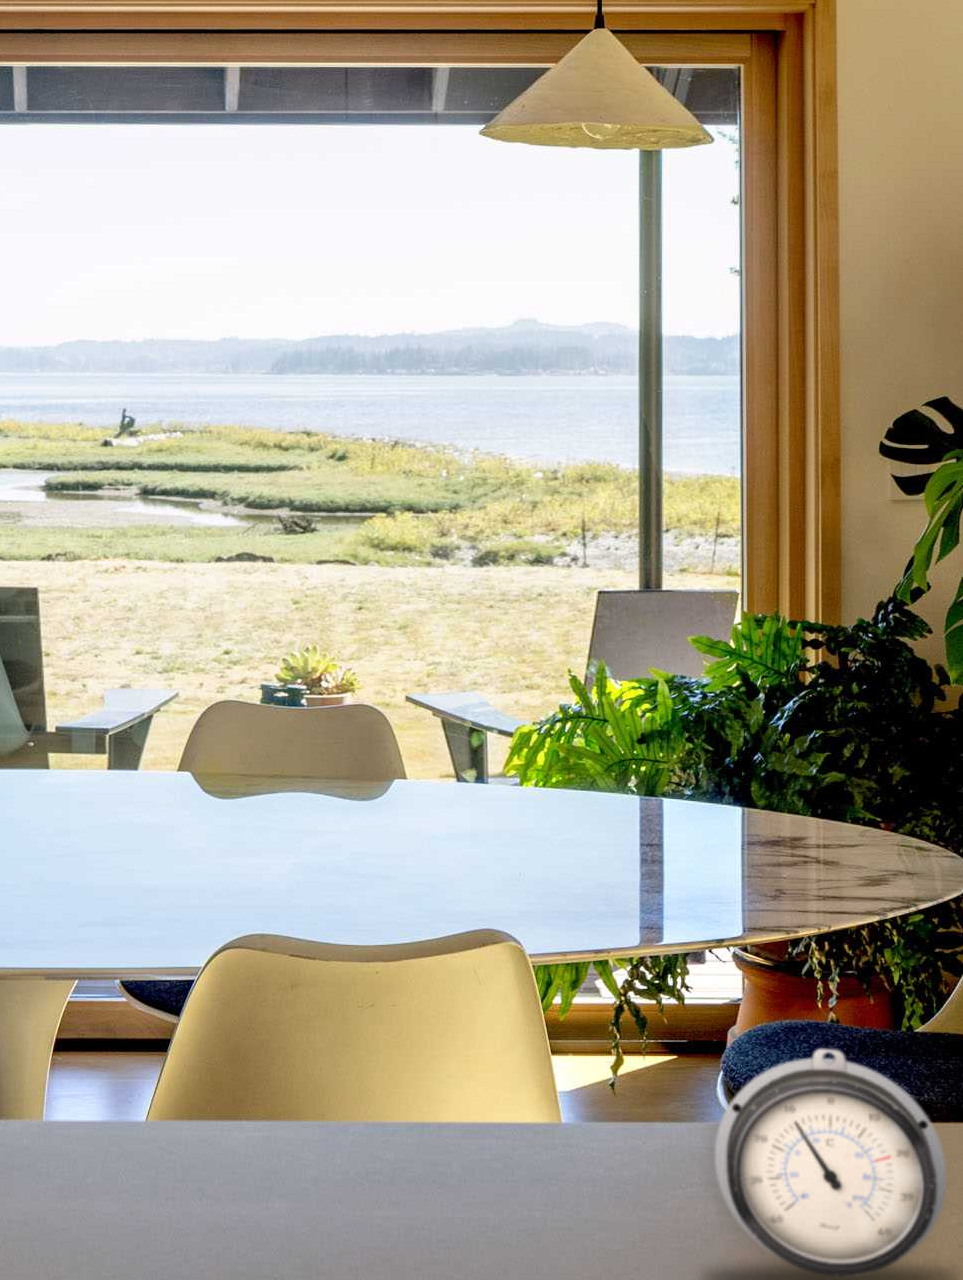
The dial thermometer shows -10 °C
